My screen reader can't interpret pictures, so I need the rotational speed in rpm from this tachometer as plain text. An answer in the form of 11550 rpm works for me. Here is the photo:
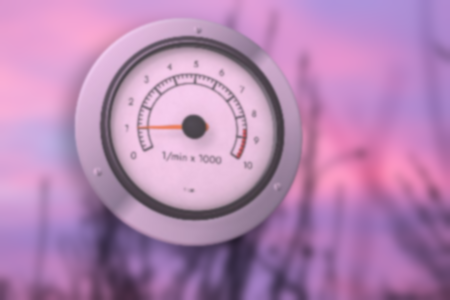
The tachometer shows 1000 rpm
